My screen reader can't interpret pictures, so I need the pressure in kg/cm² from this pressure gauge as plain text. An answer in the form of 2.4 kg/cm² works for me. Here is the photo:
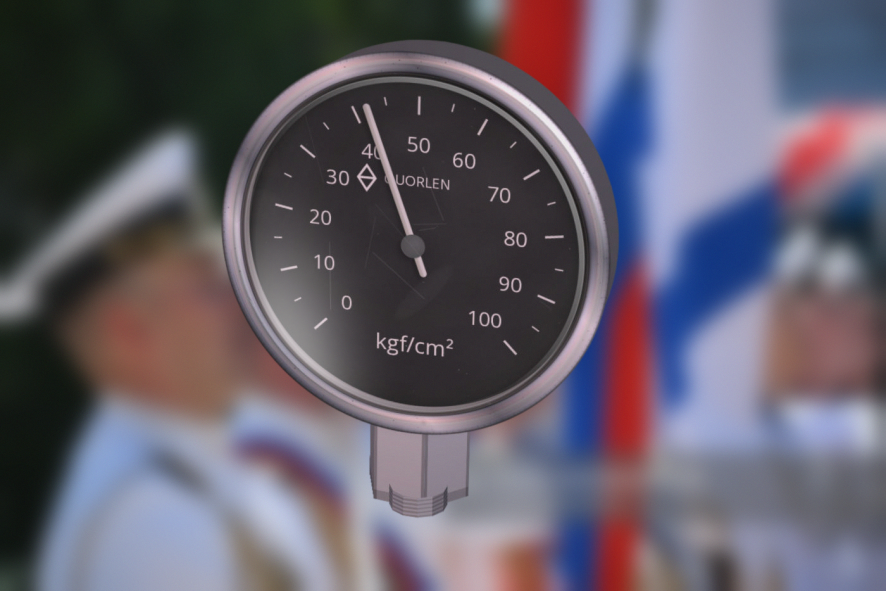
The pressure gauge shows 42.5 kg/cm²
